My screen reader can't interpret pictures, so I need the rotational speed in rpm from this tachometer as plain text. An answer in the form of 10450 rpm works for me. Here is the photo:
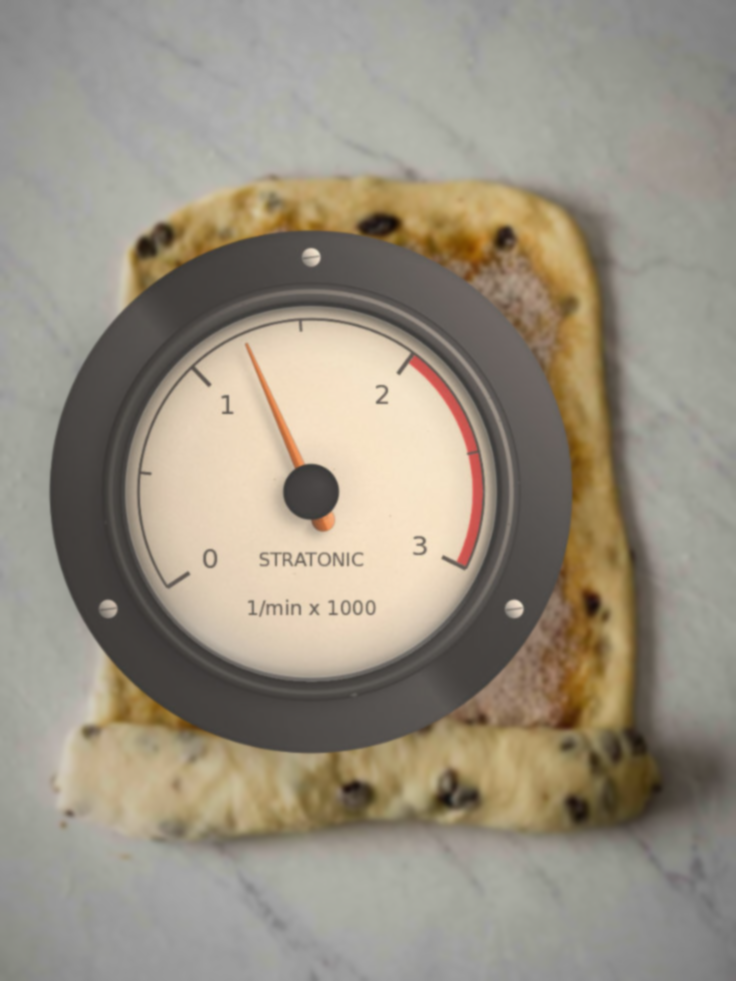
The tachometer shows 1250 rpm
